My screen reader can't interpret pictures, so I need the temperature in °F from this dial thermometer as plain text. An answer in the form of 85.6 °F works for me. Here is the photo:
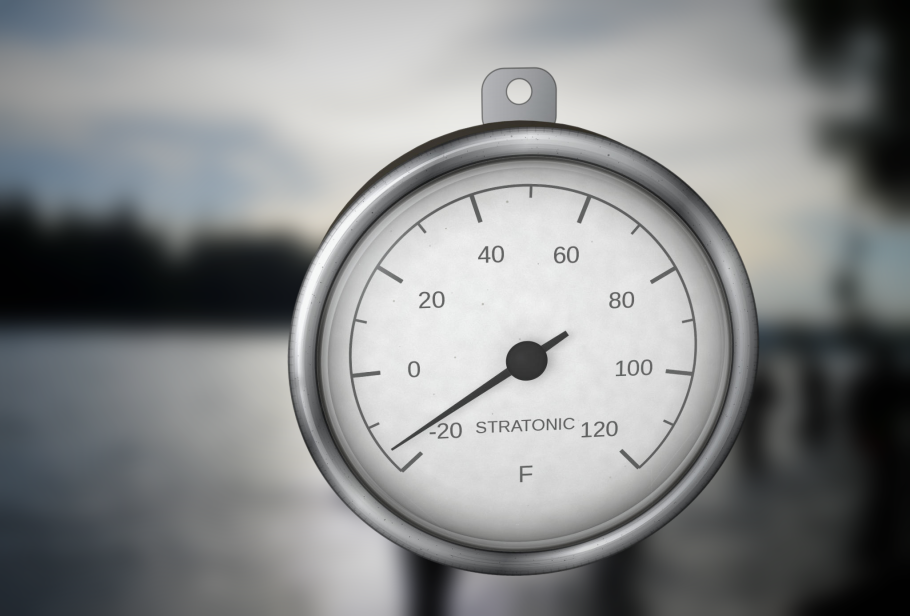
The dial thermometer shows -15 °F
